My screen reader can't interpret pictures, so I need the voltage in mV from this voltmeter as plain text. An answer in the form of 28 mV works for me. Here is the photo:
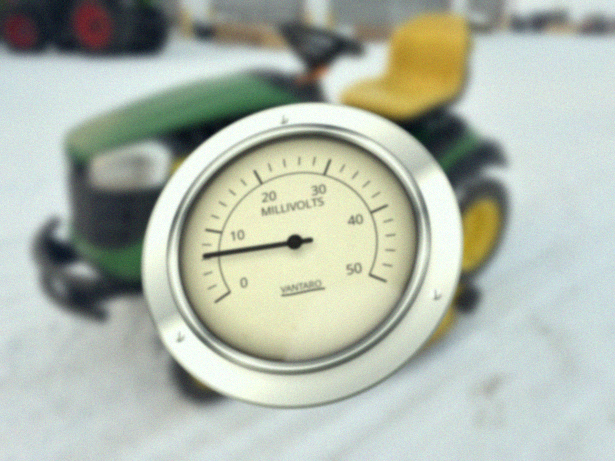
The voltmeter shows 6 mV
